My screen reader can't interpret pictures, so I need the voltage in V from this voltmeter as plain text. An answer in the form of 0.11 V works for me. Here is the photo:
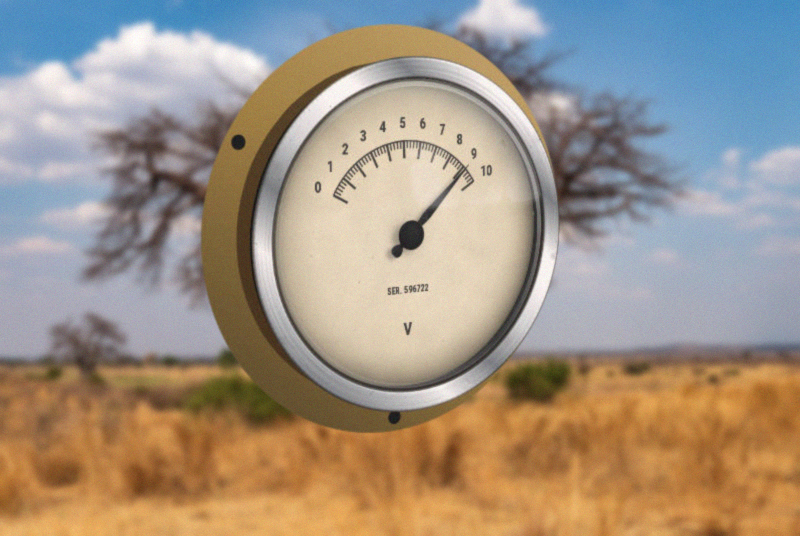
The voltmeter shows 9 V
